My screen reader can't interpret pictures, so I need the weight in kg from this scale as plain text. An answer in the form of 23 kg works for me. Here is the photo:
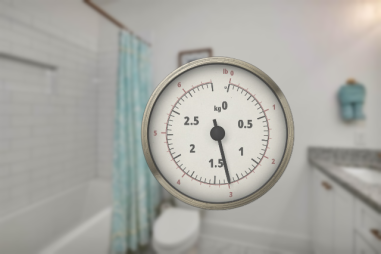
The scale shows 1.35 kg
